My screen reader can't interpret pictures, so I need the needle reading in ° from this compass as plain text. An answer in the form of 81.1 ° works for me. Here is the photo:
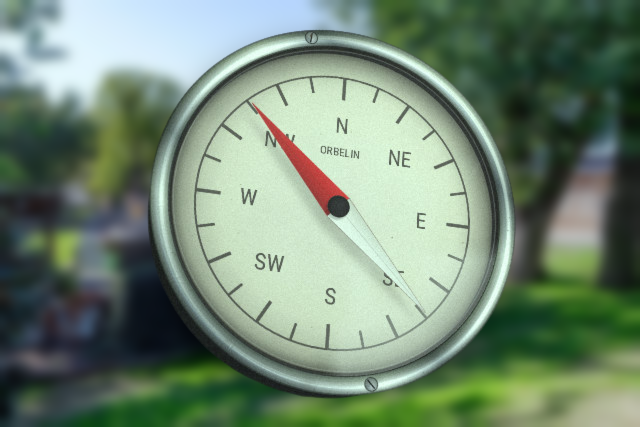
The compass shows 315 °
